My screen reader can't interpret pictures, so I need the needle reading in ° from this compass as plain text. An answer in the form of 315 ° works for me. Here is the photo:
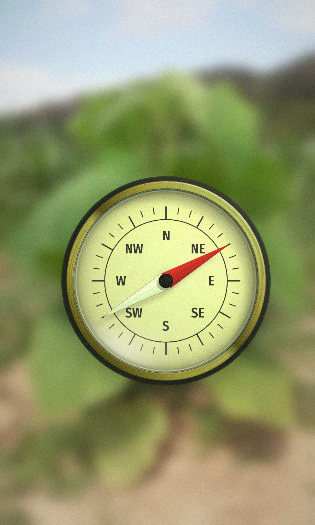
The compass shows 60 °
